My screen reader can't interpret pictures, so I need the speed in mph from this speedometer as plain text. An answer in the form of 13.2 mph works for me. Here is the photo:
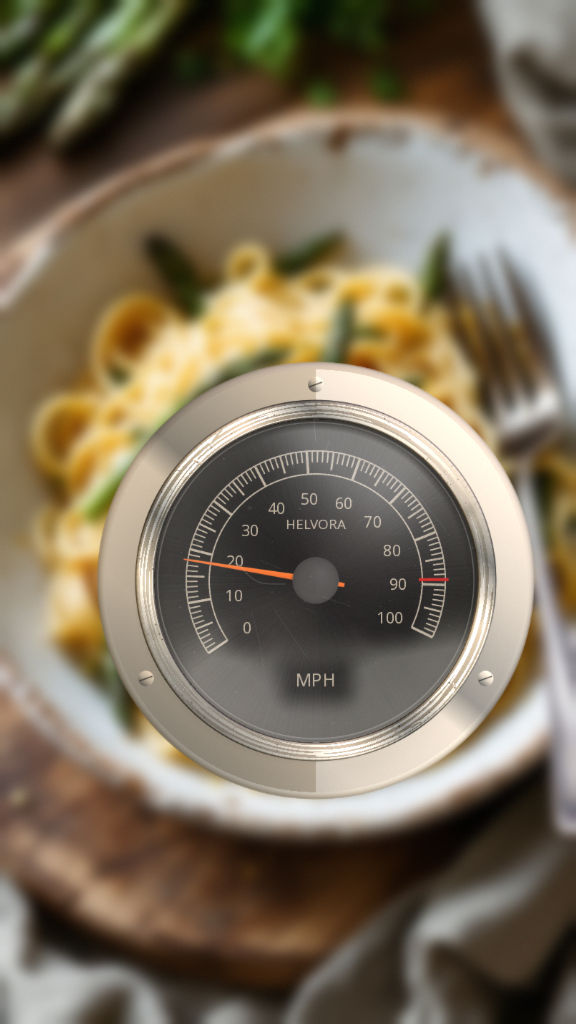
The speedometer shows 18 mph
